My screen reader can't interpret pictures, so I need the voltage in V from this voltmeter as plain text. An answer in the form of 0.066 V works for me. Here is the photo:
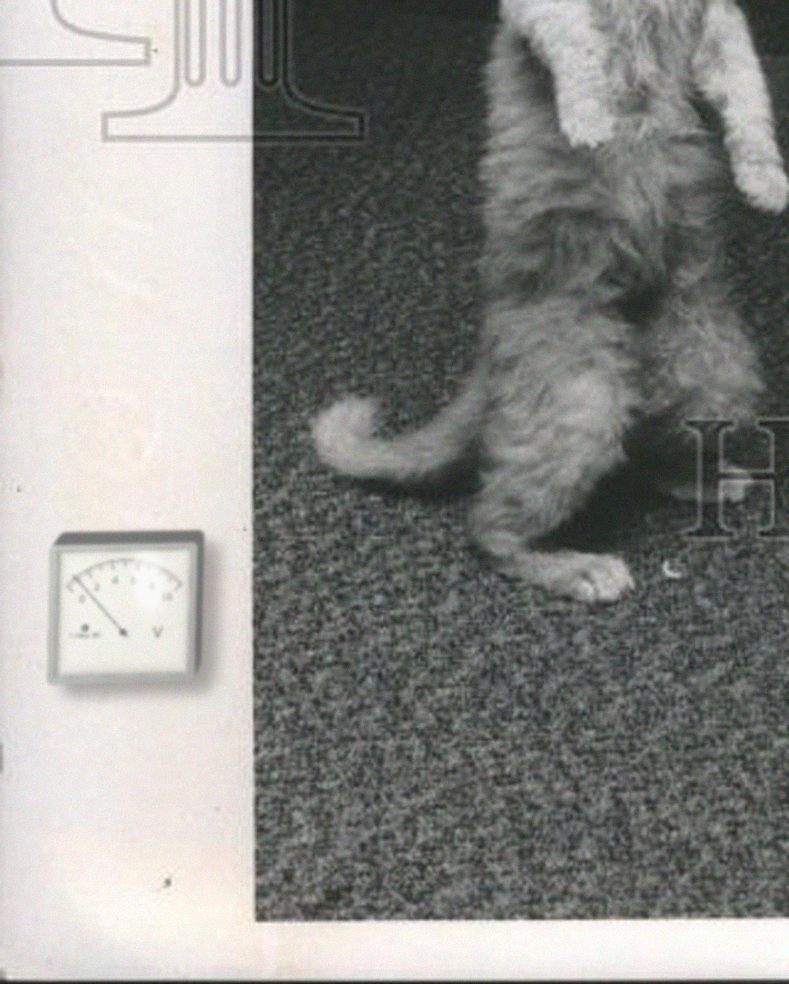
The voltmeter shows 1 V
